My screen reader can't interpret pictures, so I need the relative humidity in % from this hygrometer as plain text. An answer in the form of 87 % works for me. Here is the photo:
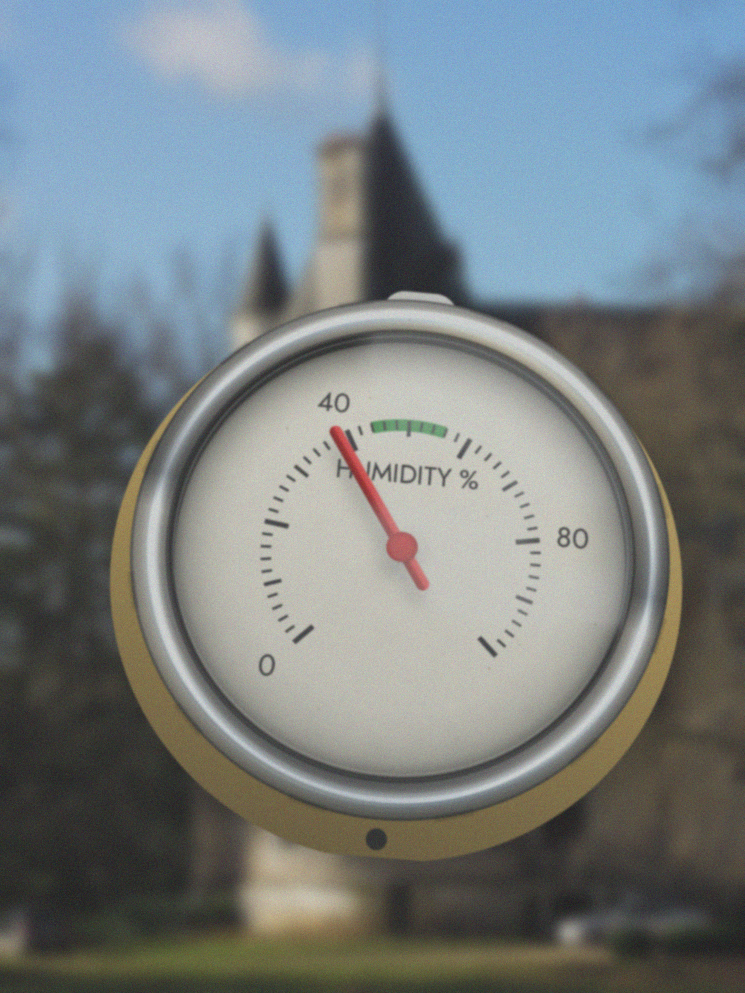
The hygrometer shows 38 %
